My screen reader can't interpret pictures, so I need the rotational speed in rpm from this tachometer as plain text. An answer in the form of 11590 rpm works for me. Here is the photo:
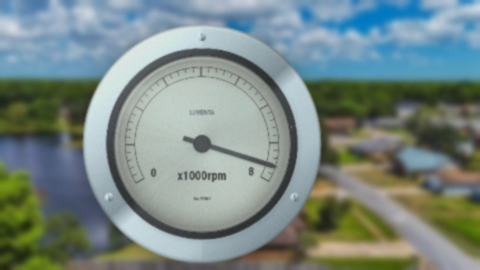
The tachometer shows 7600 rpm
